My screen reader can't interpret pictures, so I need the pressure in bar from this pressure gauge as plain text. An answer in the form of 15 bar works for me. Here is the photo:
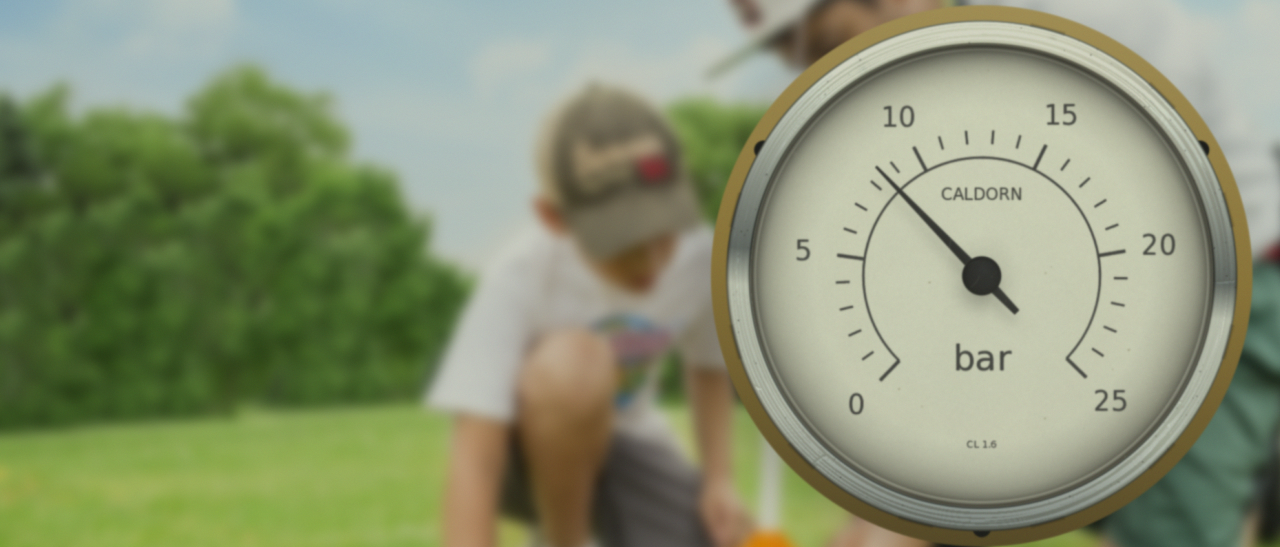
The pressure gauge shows 8.5 bar
